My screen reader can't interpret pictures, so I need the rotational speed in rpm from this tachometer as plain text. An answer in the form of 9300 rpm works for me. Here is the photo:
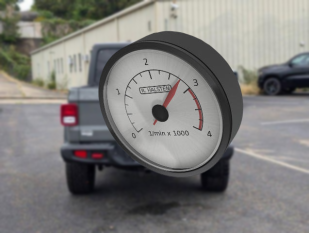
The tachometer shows 2750 rpm
